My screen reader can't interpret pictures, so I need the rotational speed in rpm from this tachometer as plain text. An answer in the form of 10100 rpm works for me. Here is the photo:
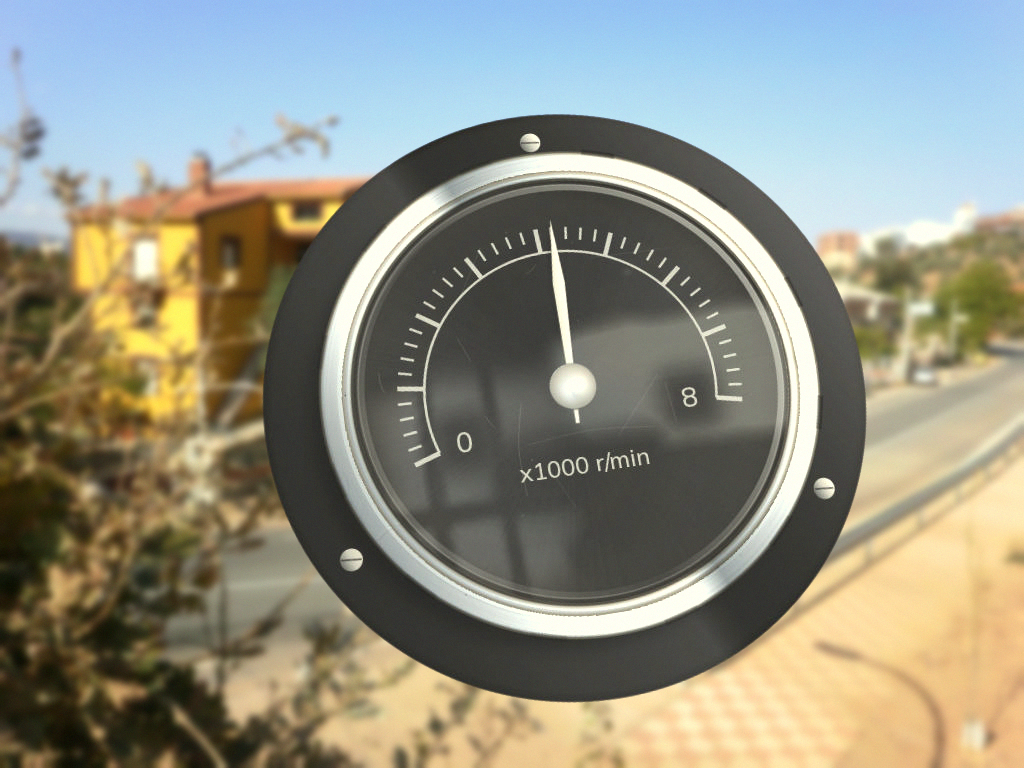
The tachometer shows 4200 rpm
